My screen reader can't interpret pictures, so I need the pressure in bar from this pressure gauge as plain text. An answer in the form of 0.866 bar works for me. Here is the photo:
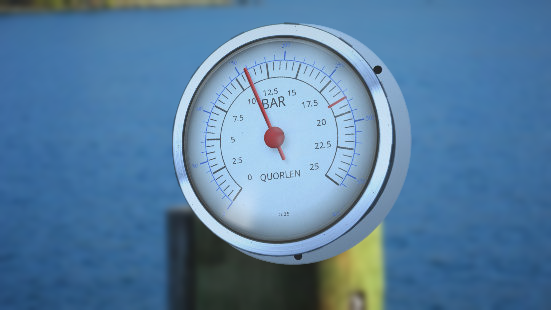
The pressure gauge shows 11 bar
